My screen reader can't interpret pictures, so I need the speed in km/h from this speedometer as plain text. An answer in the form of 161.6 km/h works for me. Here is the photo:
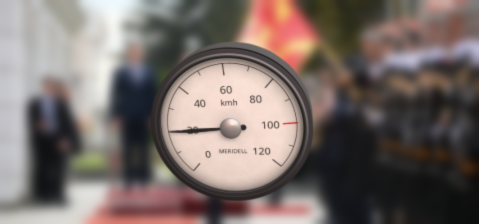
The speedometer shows 20 km/h
